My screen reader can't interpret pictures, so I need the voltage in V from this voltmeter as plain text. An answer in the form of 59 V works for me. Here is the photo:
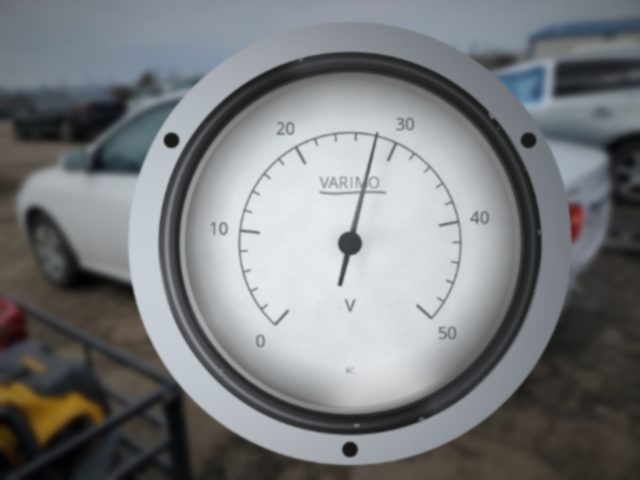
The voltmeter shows 28 V
